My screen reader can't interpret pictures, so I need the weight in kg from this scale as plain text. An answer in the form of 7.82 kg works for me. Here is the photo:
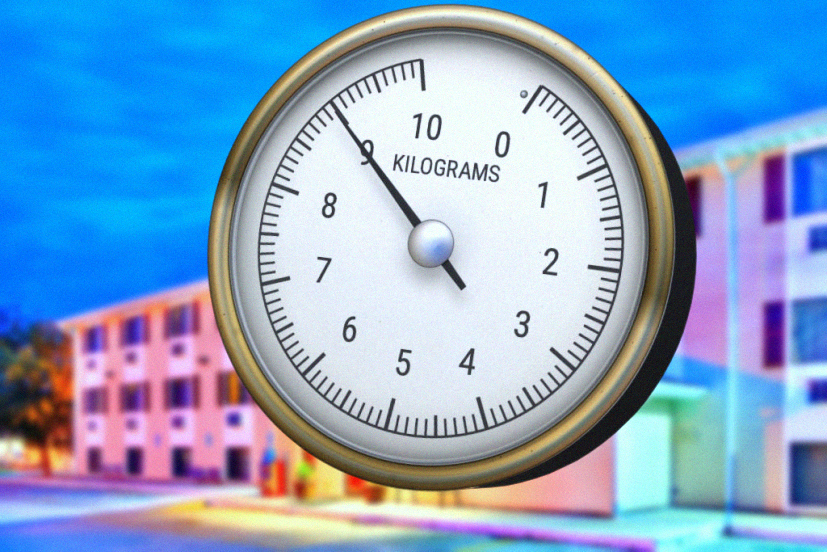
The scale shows 9 kg
